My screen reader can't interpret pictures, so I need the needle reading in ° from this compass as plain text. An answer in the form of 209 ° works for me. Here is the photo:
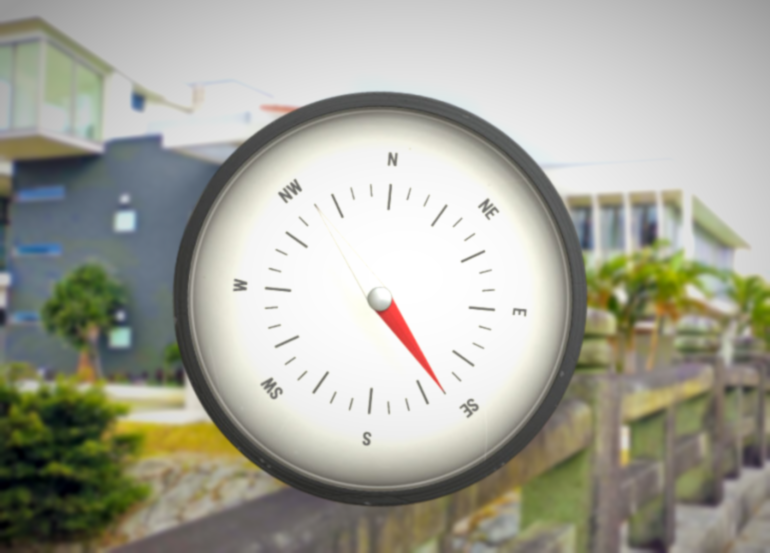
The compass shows 140 °
